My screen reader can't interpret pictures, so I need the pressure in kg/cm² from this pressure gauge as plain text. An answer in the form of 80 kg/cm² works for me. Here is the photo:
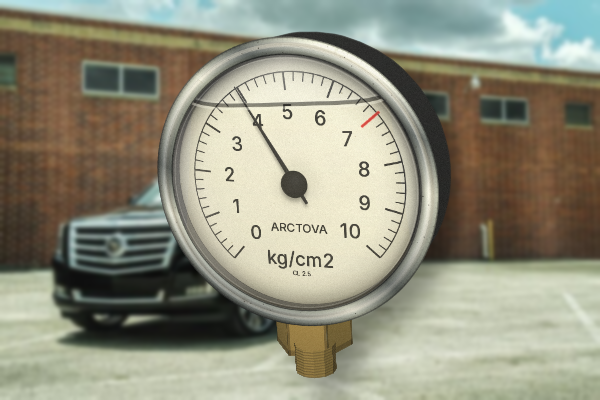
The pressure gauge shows 4 kg/cm²
